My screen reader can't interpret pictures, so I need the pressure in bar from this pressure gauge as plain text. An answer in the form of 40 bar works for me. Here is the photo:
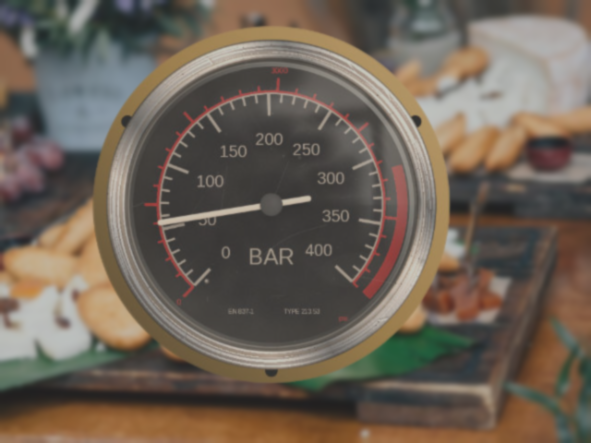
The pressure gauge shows 55 bar
